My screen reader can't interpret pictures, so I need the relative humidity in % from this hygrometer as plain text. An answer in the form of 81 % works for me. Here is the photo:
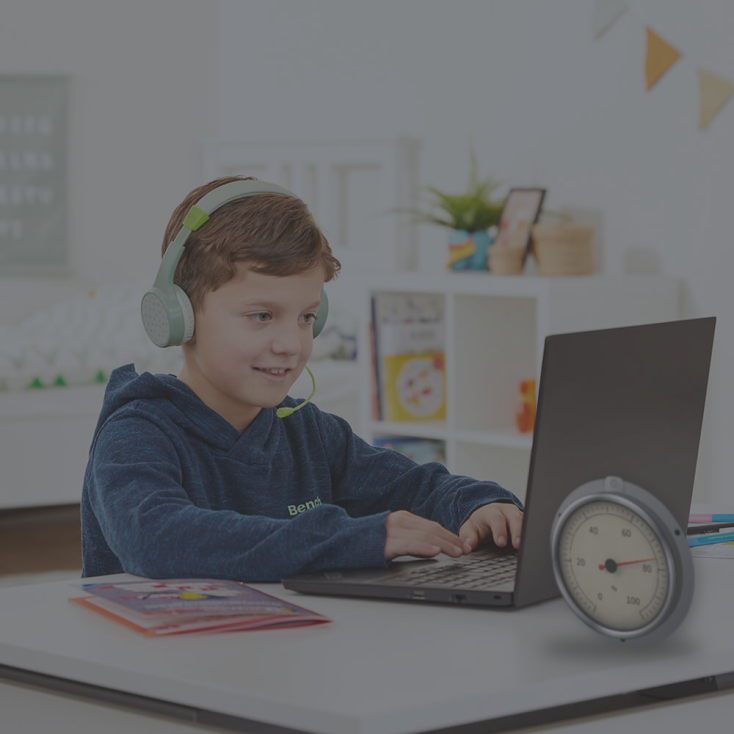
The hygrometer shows 76 %
